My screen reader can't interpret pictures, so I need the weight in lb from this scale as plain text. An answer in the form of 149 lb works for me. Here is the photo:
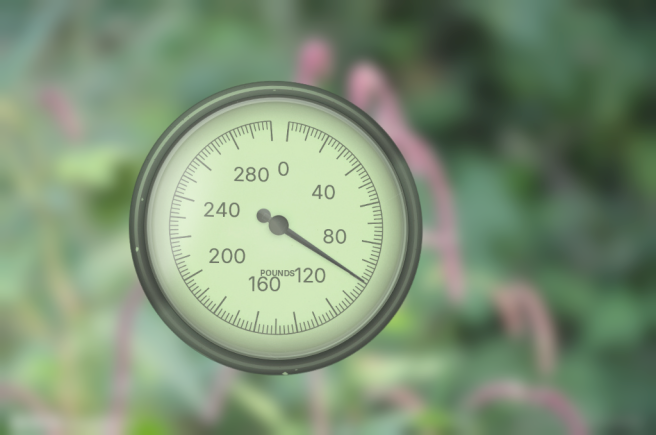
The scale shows 100 lb
